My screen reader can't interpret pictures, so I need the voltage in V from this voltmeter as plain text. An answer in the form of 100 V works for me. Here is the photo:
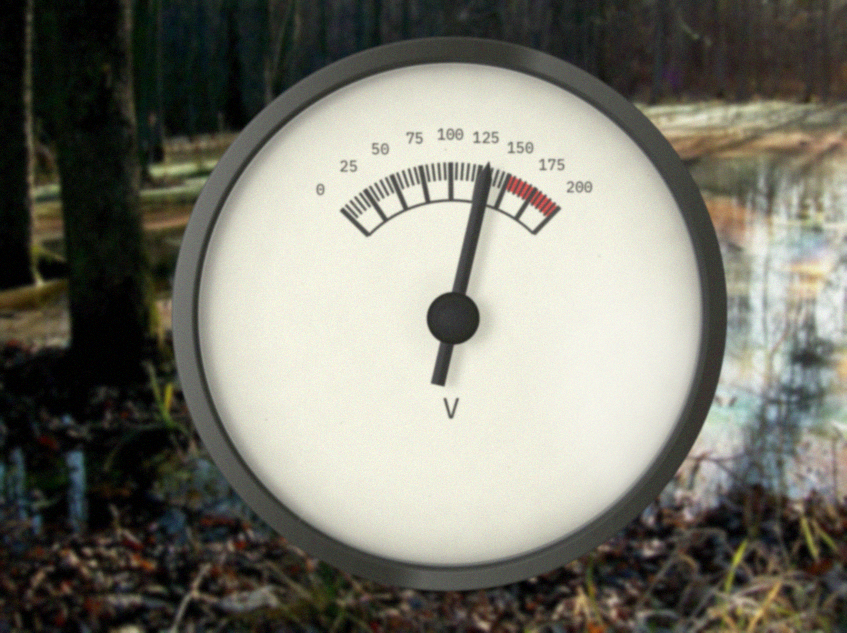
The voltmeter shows 130 V
